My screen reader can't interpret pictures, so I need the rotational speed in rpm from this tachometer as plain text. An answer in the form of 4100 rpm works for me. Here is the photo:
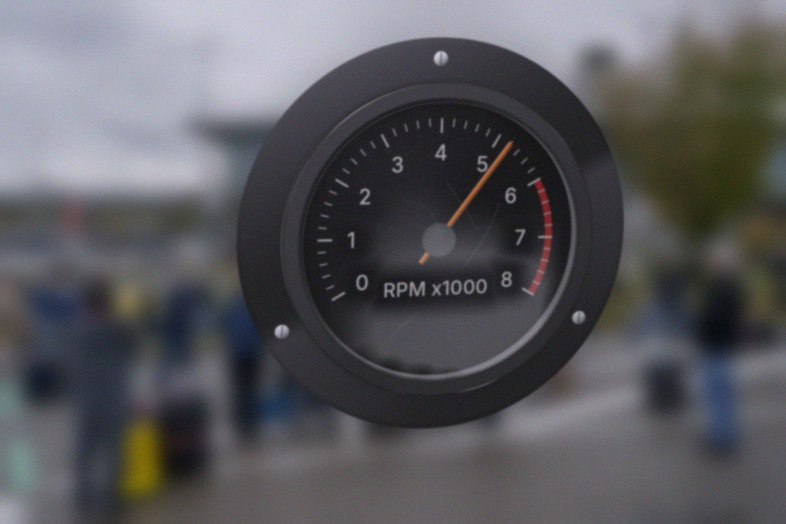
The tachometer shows 5200 rpm
